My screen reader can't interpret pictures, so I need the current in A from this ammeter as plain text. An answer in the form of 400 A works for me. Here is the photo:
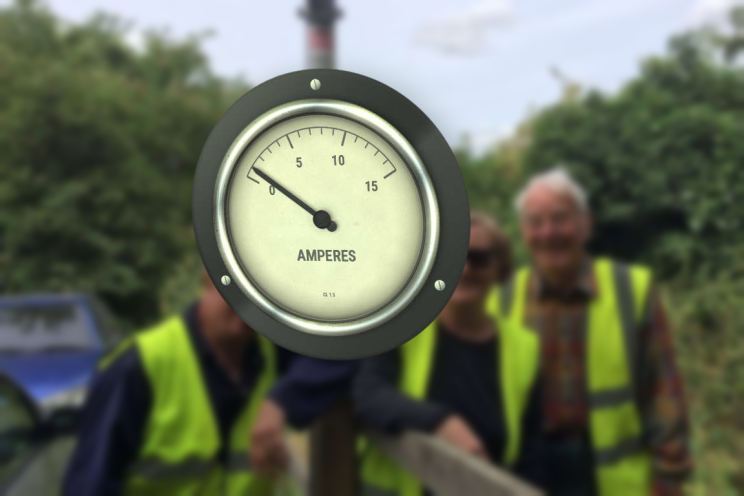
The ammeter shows 1 A
